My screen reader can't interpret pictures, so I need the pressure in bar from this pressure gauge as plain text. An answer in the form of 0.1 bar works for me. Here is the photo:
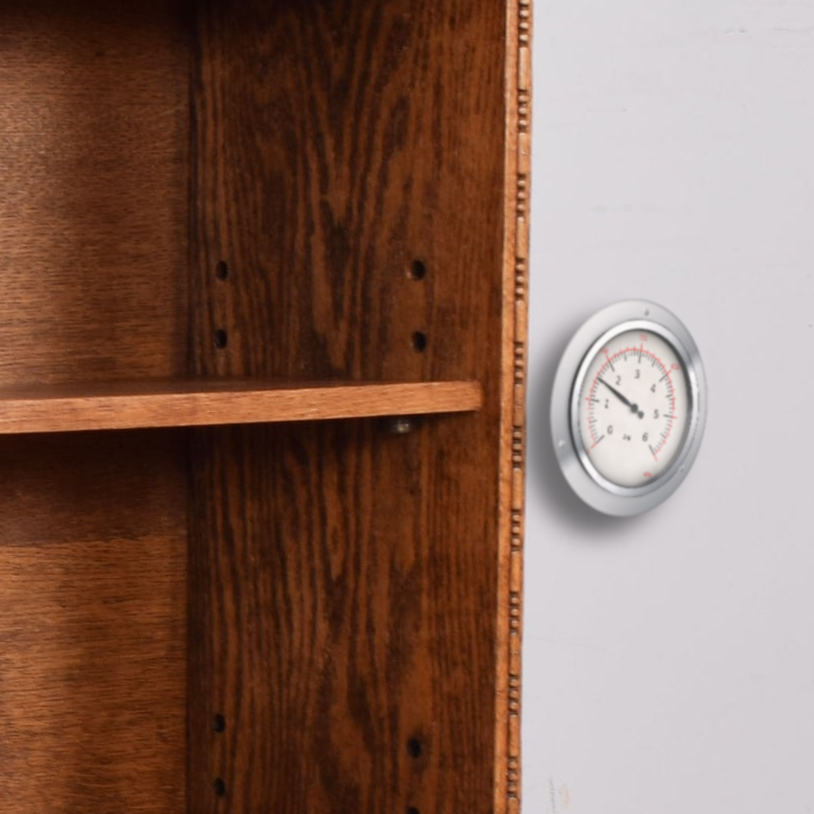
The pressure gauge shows 1.5 bar
